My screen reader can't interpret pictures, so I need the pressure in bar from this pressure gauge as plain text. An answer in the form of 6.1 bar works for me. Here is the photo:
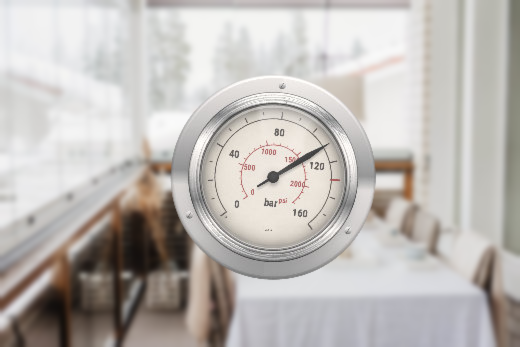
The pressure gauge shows 110 bar
